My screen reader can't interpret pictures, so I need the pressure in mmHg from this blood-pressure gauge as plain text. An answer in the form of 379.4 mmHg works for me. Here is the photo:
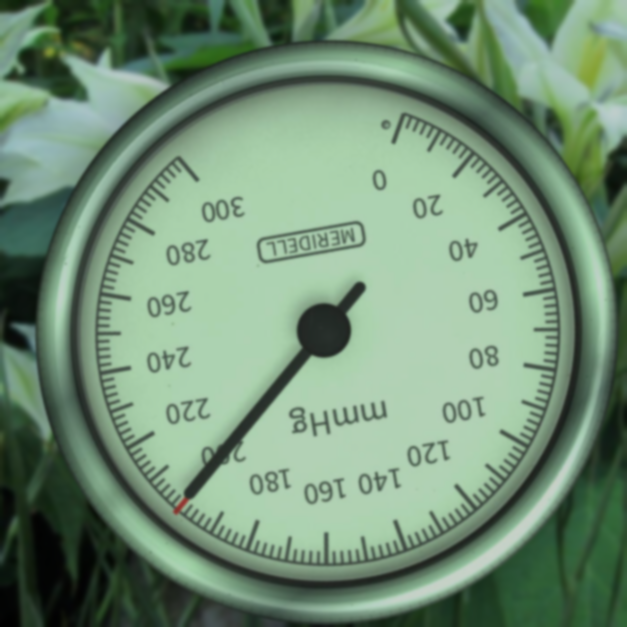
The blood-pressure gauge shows 200 mmHg
